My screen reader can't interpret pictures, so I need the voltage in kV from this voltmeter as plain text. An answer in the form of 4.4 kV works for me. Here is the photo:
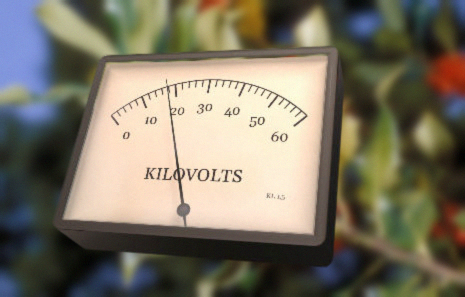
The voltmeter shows 18 kV
